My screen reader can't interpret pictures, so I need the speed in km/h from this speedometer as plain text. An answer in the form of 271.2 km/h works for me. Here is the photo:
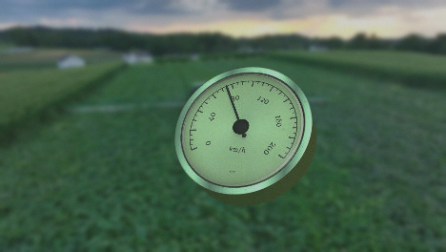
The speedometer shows 75 km/h
